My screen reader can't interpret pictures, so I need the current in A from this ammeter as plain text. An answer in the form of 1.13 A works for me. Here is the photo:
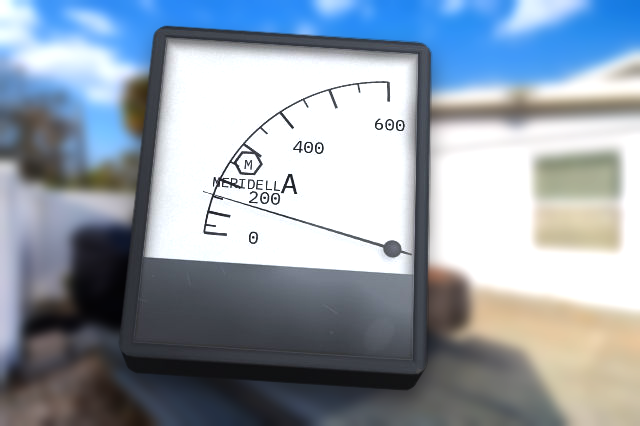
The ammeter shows 150 A
